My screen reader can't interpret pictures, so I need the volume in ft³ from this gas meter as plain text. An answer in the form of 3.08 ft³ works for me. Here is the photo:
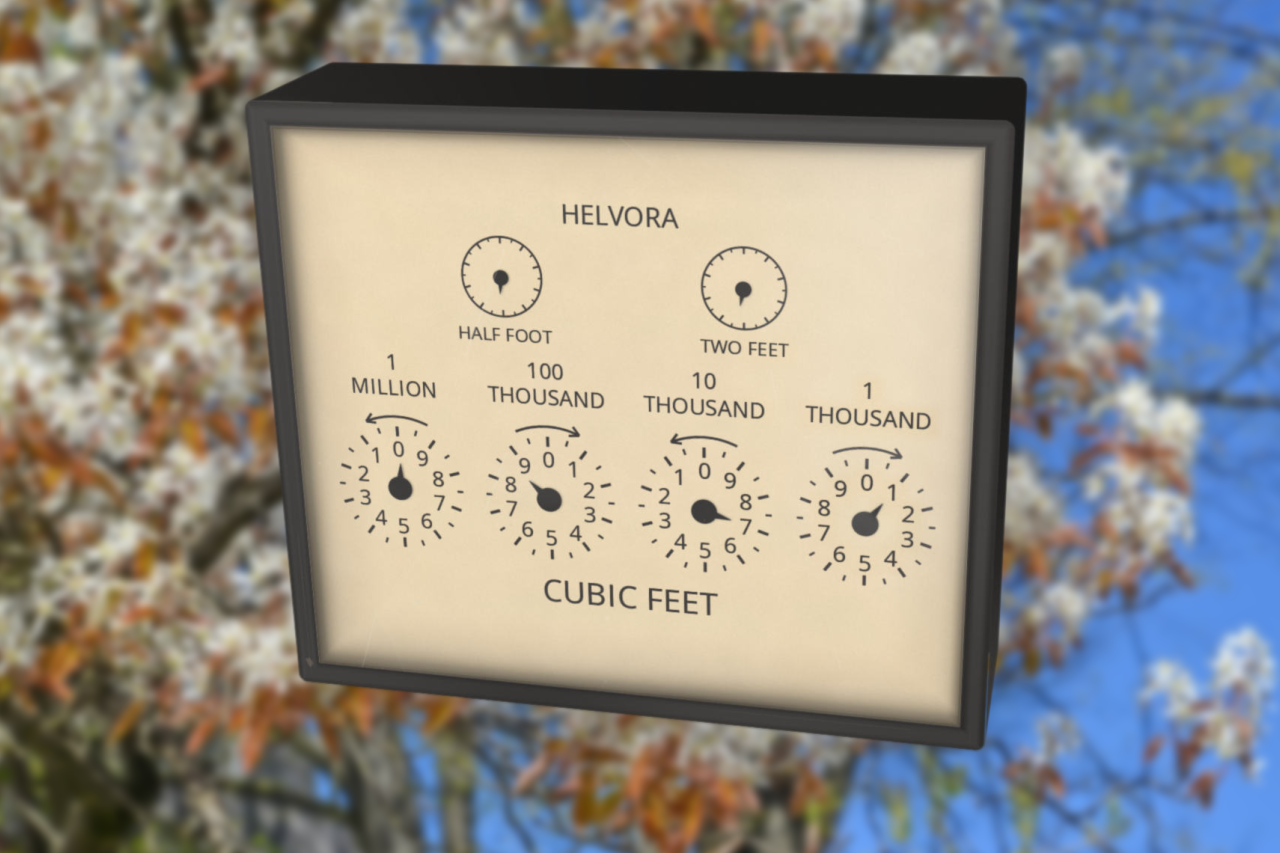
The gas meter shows 987100 ft³
